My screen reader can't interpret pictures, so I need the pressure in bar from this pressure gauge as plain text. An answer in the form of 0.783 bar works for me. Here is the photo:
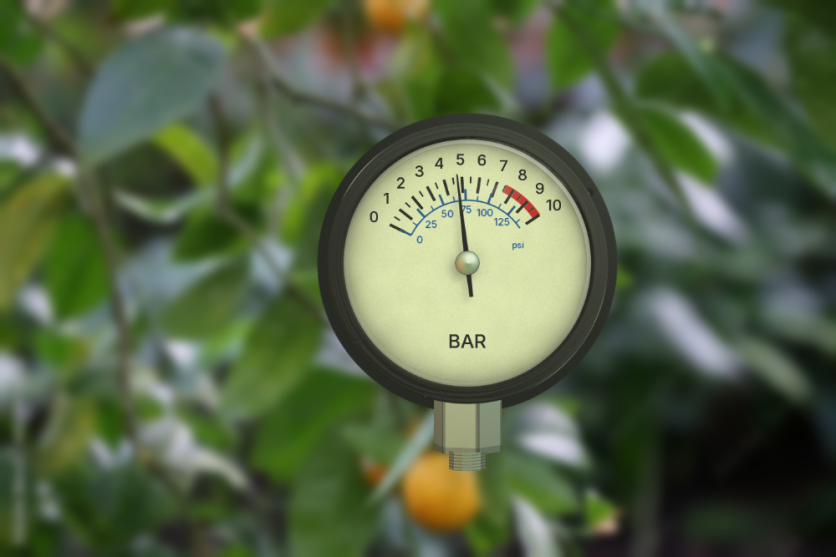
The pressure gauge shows 4.75 bar
